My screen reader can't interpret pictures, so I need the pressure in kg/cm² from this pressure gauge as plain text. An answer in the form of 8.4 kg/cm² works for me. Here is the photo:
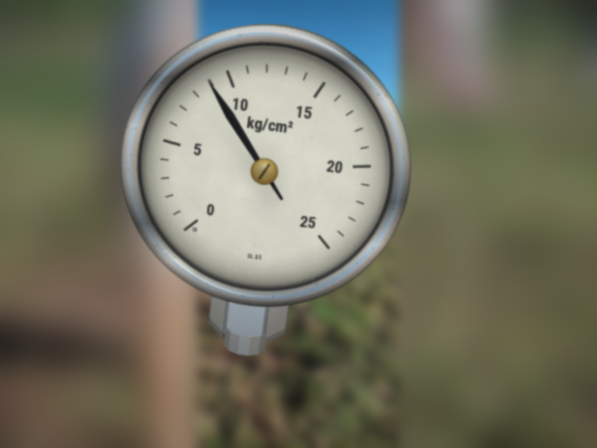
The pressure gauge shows 9 kg/cm²
